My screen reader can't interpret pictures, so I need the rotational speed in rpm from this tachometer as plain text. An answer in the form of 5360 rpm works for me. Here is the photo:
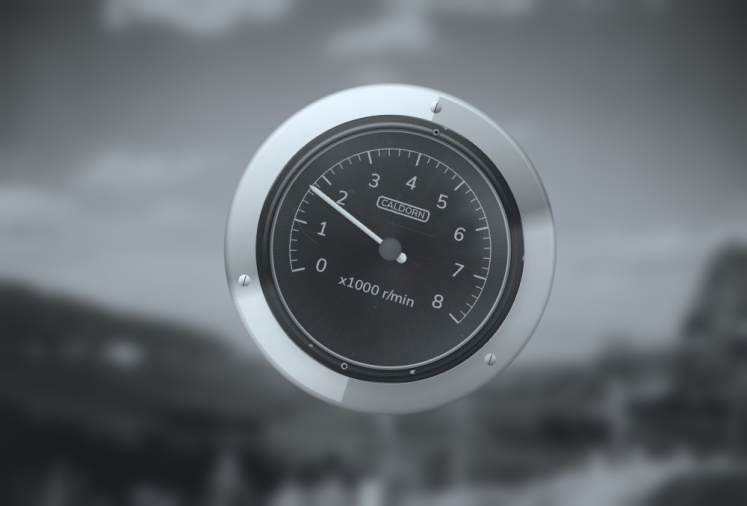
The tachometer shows 1700 rpm
